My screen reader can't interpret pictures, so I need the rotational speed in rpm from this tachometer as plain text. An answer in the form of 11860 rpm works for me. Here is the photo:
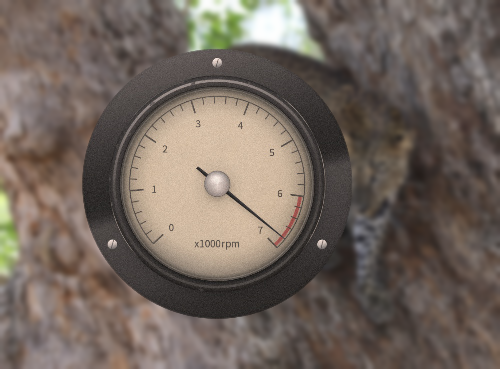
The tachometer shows 6800 rpm
